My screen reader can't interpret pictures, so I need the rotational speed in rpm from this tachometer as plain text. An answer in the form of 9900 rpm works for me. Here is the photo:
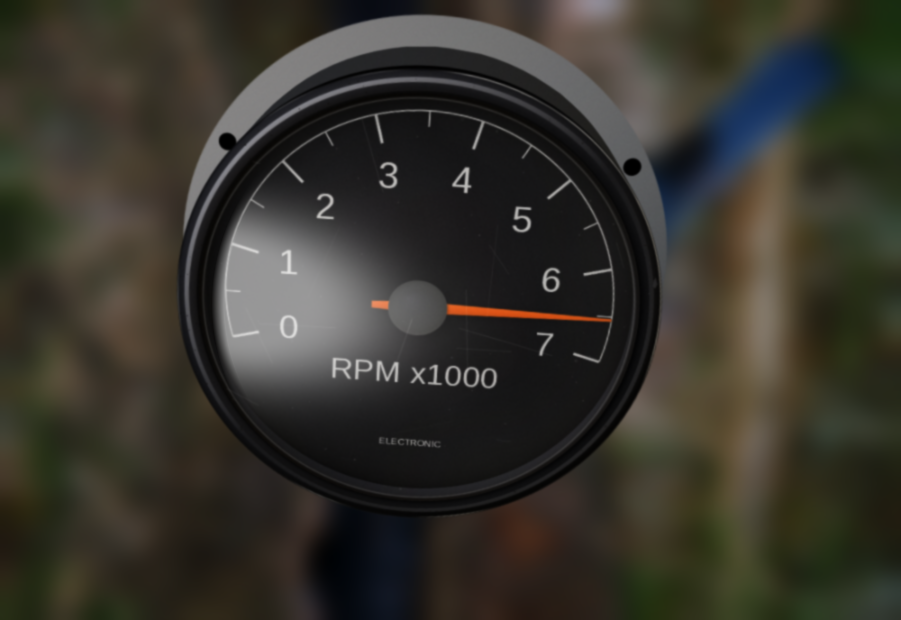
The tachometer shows 6500 rpm
